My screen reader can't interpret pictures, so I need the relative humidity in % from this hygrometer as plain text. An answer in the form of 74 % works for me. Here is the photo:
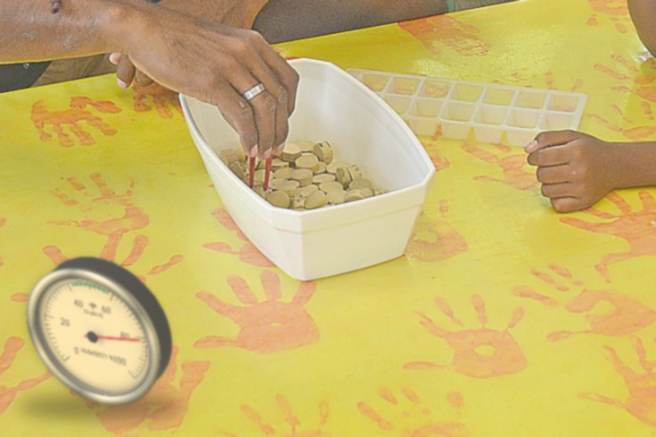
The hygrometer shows 80 %
